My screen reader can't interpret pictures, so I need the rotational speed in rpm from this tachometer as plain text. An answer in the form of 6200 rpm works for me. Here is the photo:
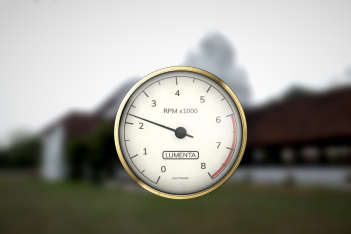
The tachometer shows 2250 rpm
